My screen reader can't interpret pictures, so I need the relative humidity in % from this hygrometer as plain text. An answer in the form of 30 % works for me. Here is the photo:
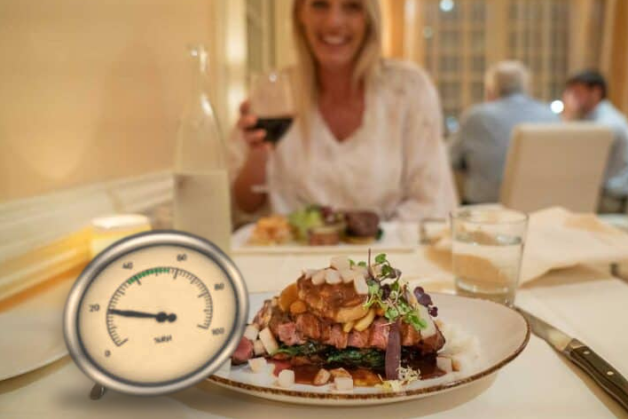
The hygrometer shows 20 %
